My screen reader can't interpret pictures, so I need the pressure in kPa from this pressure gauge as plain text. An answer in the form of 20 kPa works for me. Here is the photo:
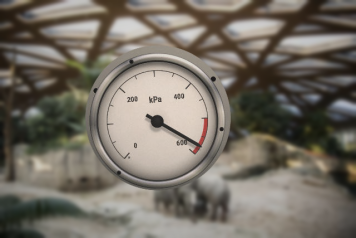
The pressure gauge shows 575 kPa
